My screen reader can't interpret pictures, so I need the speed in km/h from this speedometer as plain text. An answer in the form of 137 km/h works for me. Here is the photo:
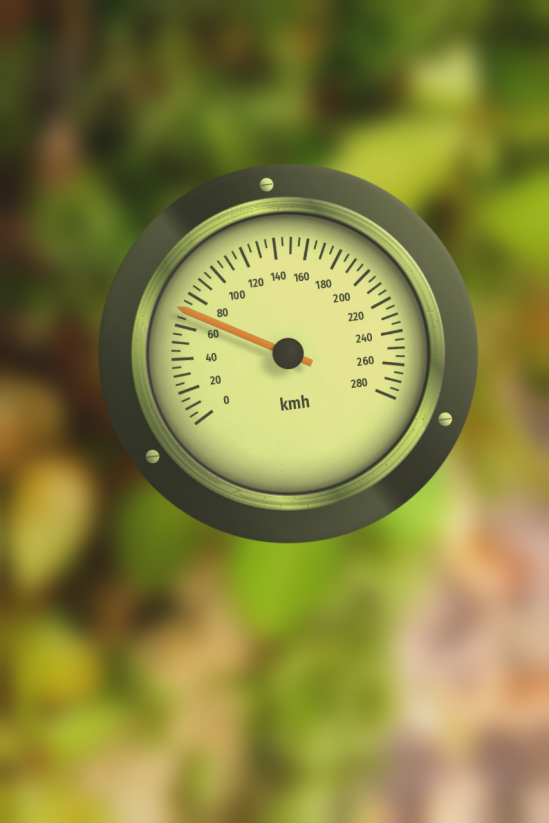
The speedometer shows 70 km/h
